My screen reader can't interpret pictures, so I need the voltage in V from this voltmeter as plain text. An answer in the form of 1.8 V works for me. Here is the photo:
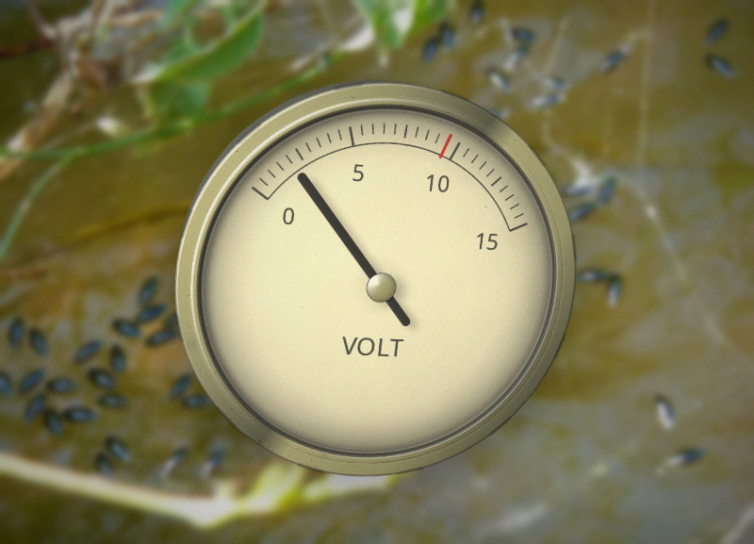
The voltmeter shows 2 V
